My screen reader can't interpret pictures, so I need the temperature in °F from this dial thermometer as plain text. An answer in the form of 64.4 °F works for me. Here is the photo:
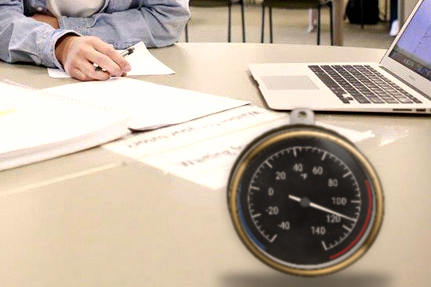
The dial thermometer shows 112 °F
